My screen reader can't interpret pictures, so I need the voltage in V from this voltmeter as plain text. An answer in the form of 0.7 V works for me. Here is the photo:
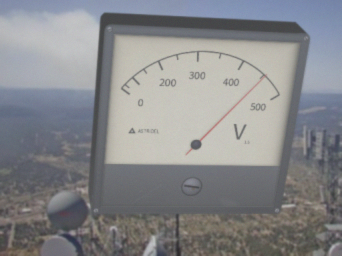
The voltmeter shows 450 V
